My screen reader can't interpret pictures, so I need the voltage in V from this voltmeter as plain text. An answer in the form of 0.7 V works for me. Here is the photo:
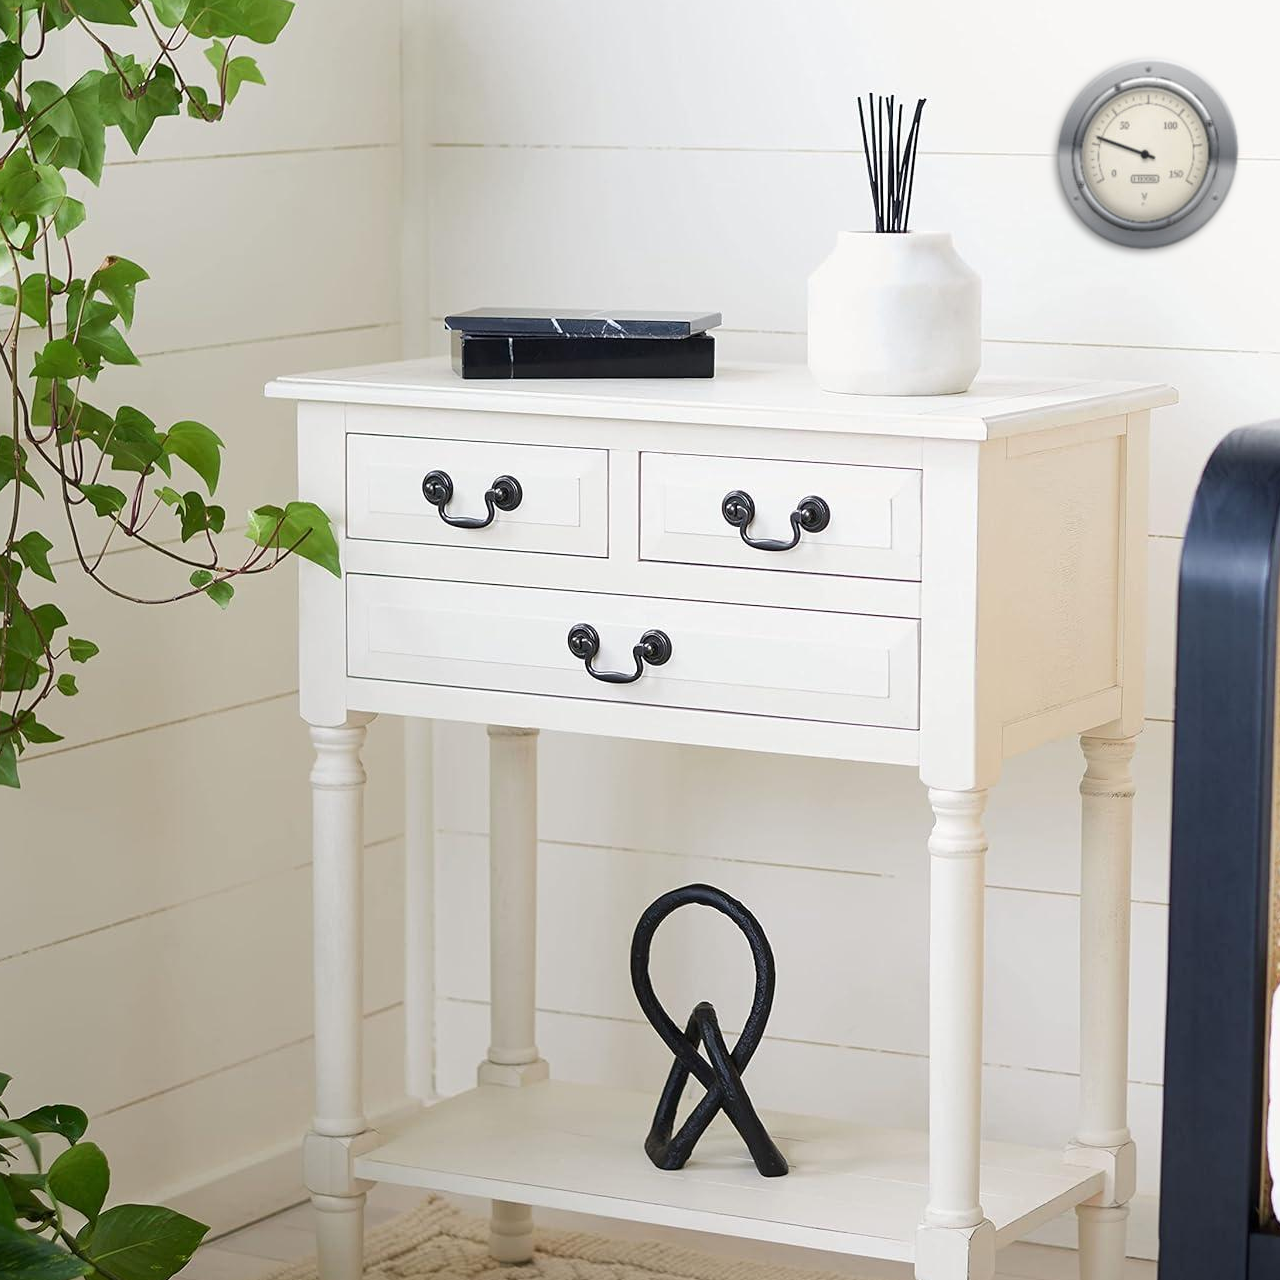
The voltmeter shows 30 V
